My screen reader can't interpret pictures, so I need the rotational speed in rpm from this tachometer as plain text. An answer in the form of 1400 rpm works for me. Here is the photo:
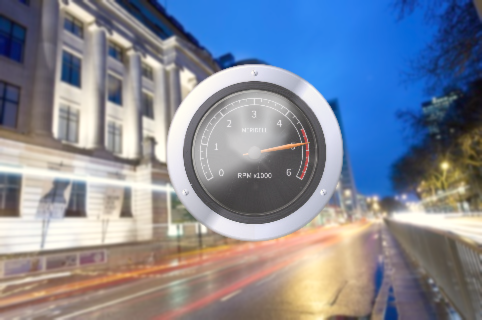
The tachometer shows 5000 rpm
